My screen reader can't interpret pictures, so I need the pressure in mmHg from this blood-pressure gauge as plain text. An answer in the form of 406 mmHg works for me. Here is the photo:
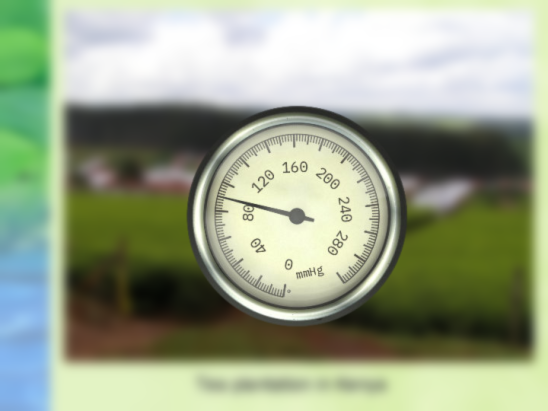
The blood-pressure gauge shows 90 mmHg
